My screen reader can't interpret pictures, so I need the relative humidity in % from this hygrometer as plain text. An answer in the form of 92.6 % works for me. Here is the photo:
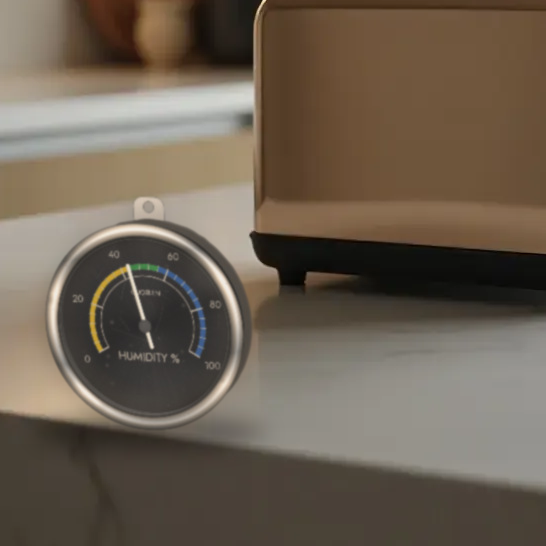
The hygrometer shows 44 %
